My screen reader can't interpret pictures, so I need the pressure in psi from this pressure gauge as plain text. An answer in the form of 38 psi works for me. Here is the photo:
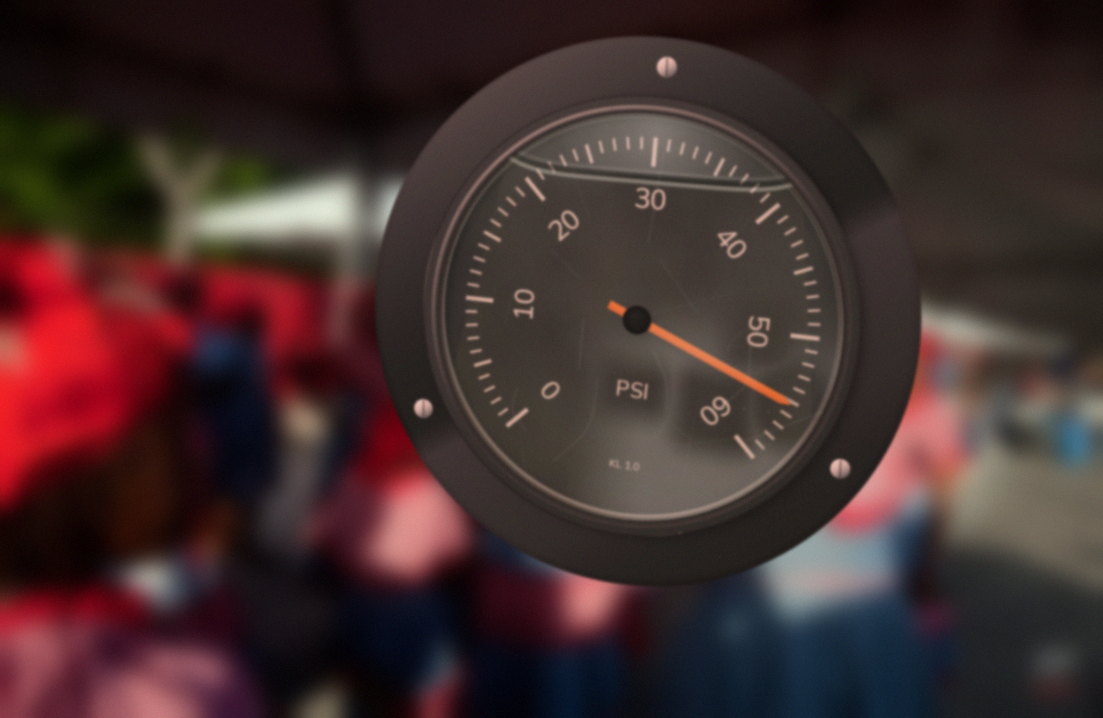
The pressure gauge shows 55 psi
